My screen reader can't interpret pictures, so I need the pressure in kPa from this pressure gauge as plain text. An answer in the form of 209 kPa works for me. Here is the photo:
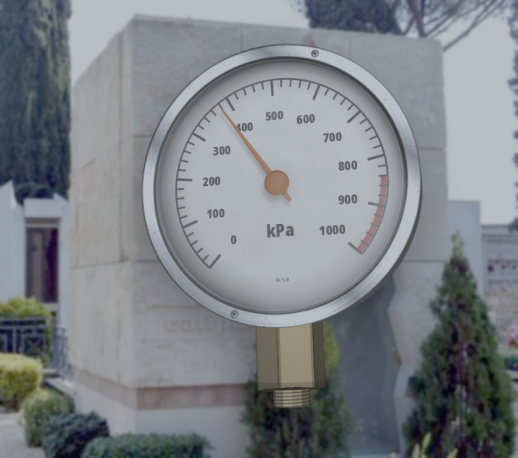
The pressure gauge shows 380 kPa
